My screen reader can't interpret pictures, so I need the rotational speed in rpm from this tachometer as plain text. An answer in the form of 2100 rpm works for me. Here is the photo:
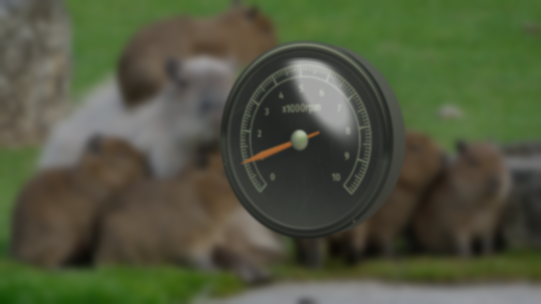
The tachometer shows 1000 rpm
